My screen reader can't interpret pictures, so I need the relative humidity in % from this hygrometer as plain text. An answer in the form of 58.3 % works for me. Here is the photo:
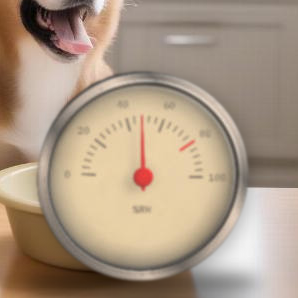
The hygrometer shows 48 %
